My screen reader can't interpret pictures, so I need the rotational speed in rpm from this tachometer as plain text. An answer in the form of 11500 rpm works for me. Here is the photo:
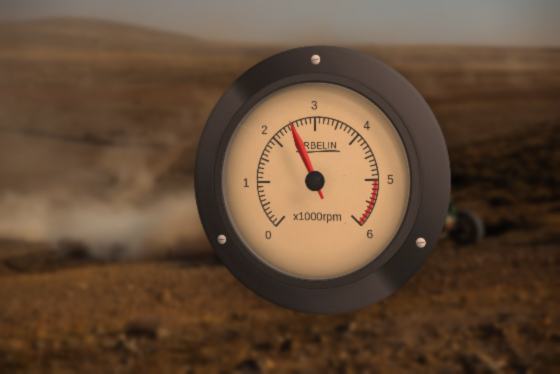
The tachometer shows 2500 rpm
